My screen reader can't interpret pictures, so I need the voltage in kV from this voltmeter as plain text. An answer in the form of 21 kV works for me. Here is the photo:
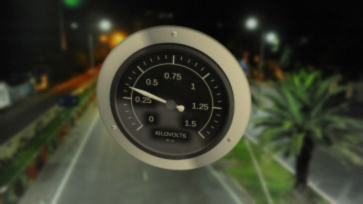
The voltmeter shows 0.35 kV
